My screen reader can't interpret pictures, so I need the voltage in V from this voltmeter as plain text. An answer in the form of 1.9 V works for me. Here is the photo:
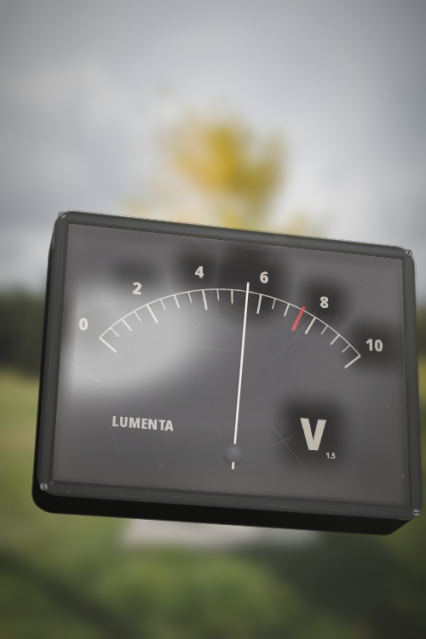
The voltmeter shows 5.5 V
